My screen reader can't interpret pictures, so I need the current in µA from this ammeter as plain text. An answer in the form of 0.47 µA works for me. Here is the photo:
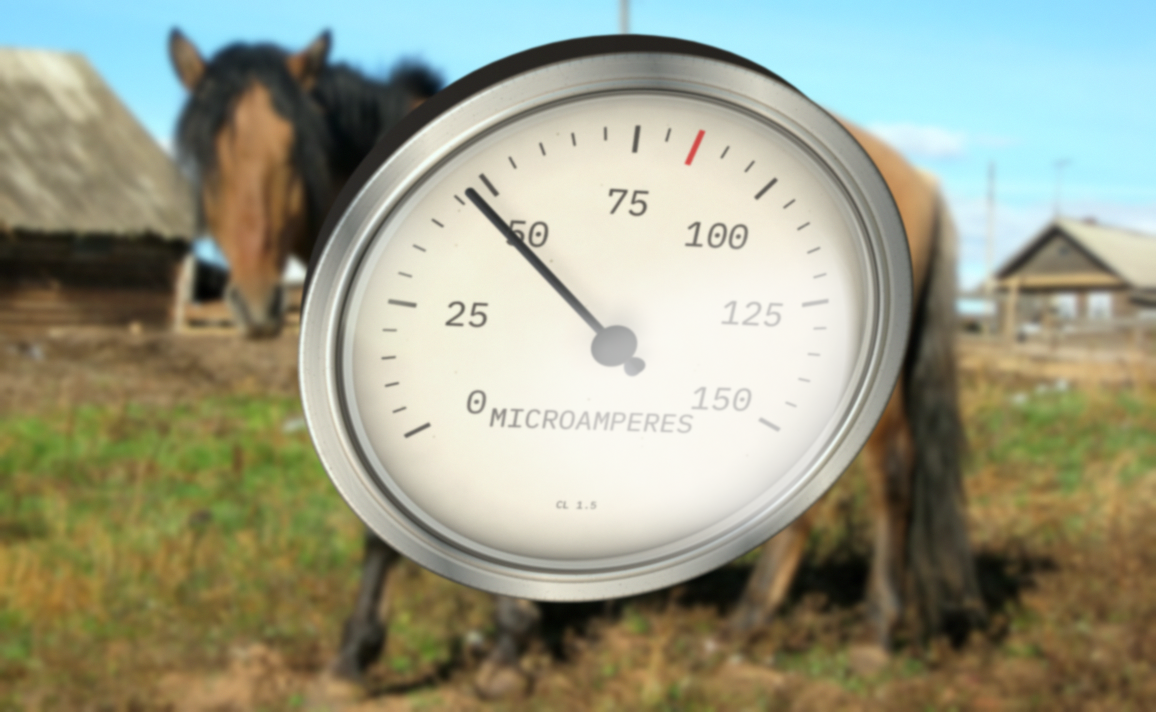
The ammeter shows 47.5 µA
